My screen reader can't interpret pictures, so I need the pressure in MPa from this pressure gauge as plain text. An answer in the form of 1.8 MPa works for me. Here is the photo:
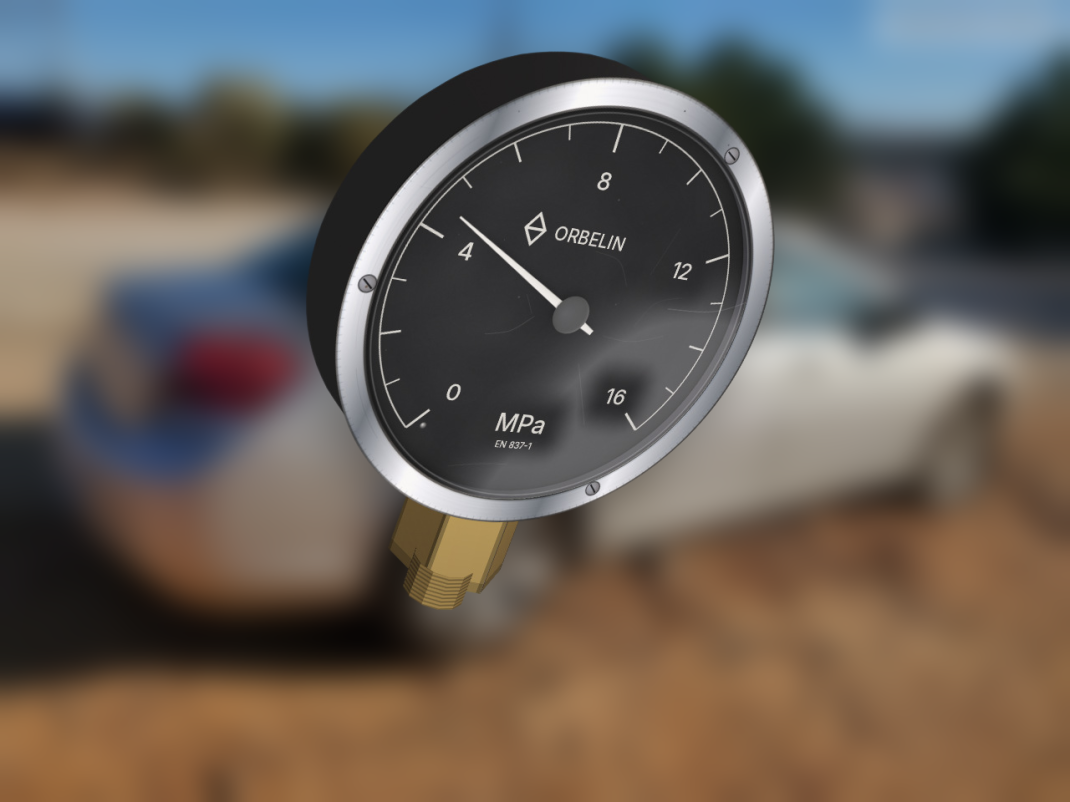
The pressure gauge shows 4.5 MPa
